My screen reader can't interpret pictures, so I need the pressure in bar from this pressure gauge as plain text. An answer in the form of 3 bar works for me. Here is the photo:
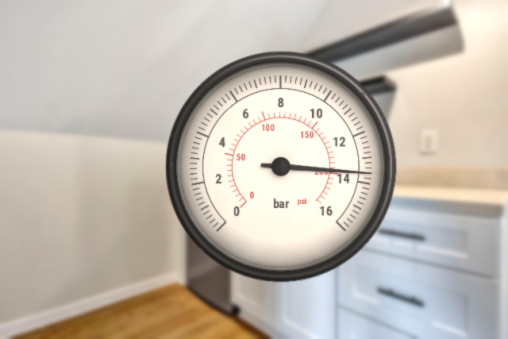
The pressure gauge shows 13.6 bar
